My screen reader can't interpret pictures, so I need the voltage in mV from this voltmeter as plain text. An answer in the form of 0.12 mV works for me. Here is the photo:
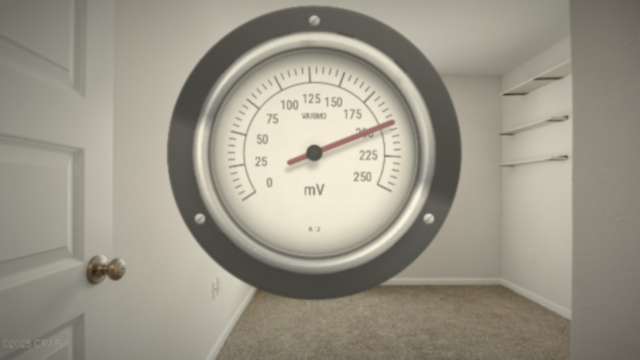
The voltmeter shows 200 mV
